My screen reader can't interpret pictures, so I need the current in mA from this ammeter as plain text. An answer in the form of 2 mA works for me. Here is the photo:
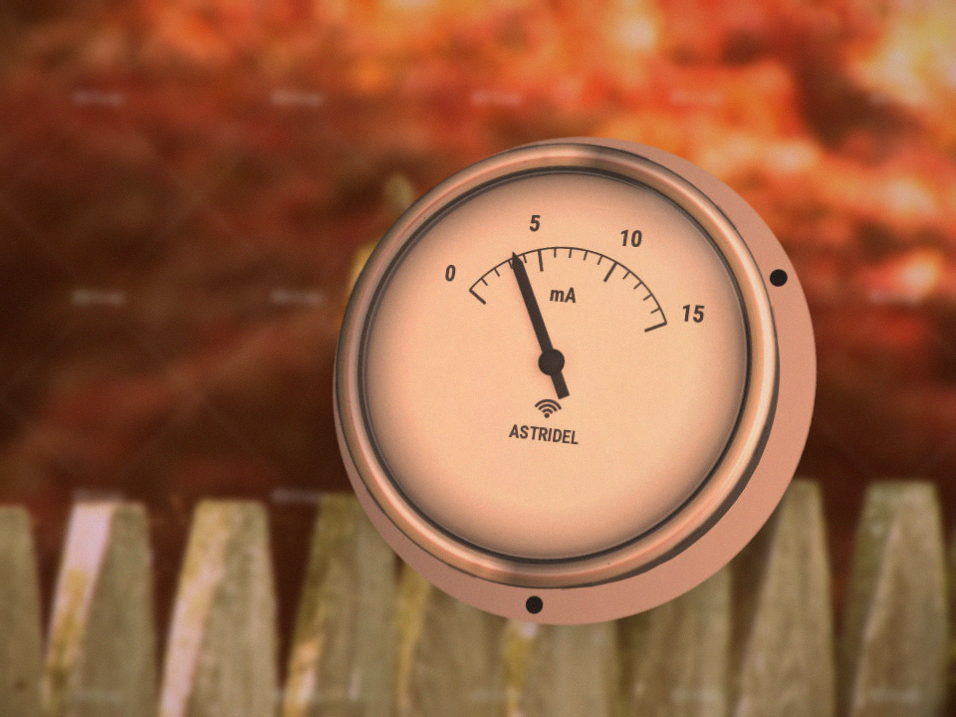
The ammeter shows 3.5 mA
